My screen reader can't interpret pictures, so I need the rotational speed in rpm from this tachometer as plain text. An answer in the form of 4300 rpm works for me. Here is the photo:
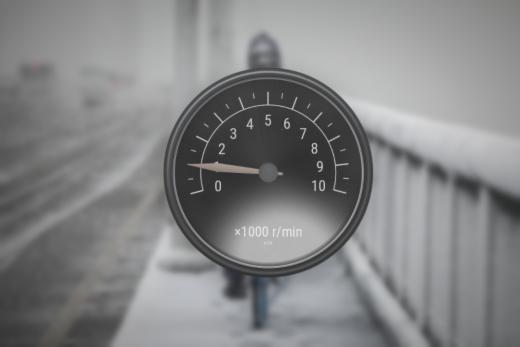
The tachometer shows 1000 rpm
